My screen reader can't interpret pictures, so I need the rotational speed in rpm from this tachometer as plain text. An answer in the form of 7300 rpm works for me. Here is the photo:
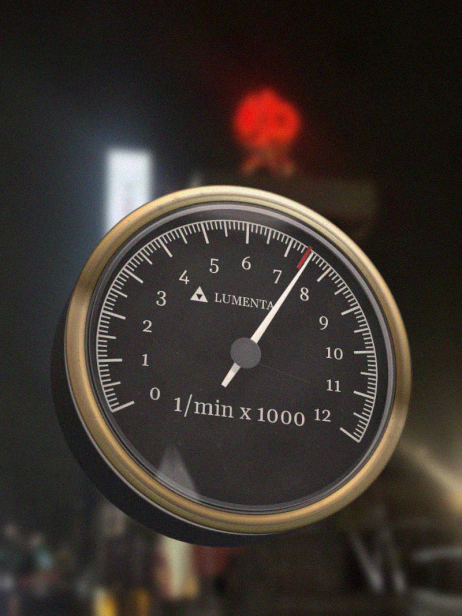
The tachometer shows 7500 rpm
